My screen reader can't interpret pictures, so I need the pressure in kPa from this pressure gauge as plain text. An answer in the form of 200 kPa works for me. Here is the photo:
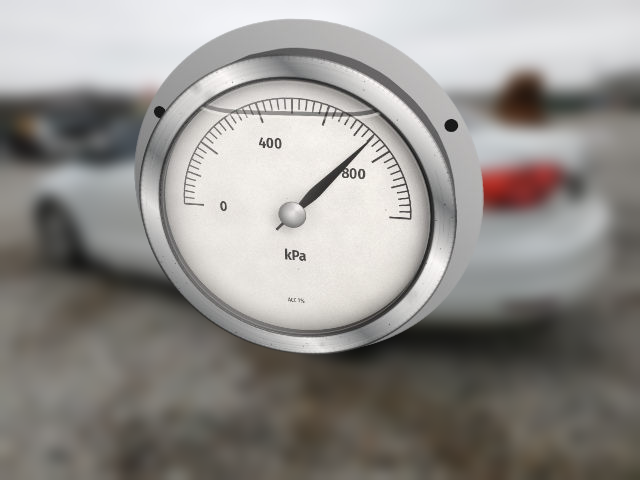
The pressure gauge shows 740 kPa
